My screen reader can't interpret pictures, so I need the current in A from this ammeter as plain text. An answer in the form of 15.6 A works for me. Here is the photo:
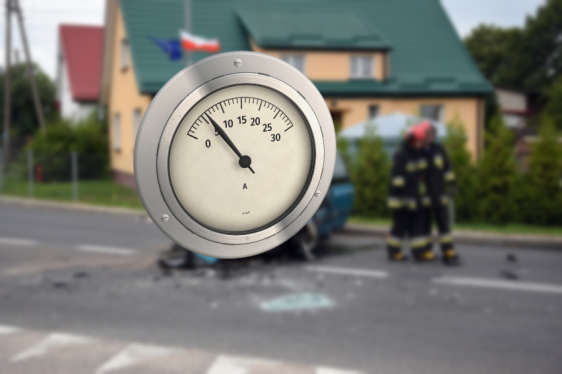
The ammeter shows 6 A
